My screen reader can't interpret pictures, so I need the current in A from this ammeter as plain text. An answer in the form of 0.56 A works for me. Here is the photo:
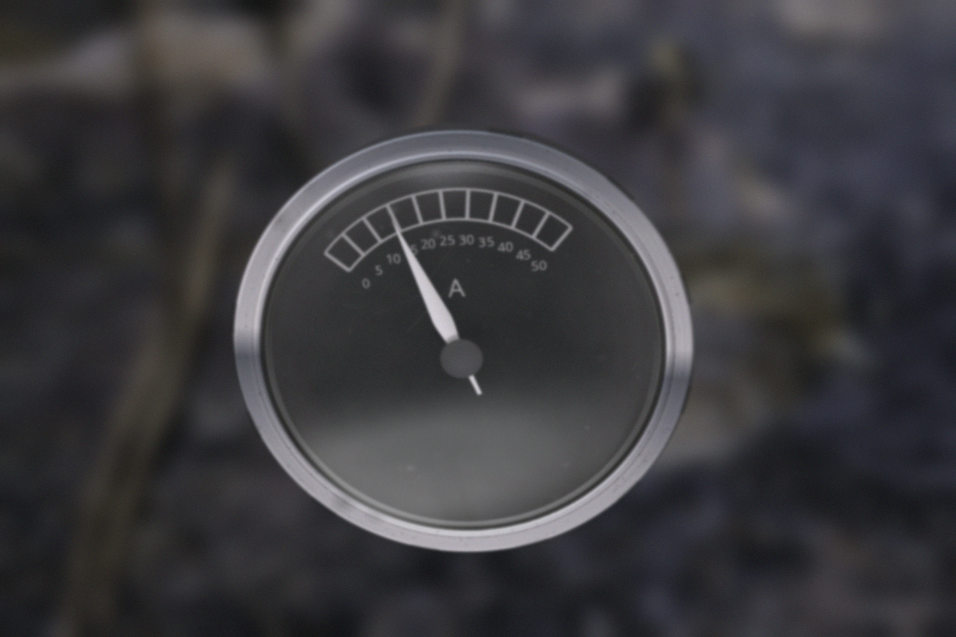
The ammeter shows 15 A
